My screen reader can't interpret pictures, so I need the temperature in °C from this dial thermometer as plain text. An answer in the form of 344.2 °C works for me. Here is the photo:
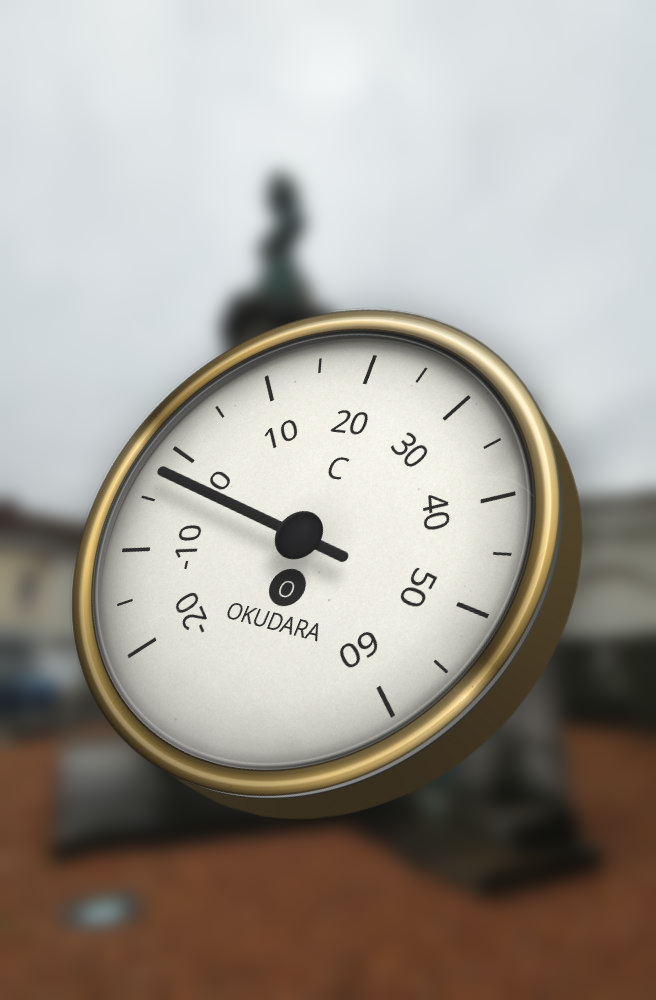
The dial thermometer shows -2.5 °C
